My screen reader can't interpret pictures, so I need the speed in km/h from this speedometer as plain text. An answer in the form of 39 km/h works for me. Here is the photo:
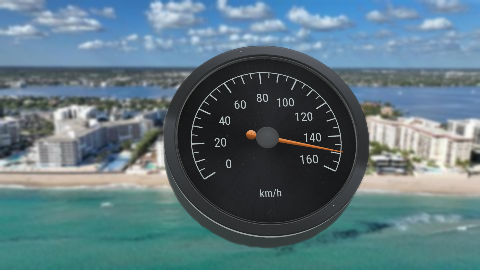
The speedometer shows 150 km/h
